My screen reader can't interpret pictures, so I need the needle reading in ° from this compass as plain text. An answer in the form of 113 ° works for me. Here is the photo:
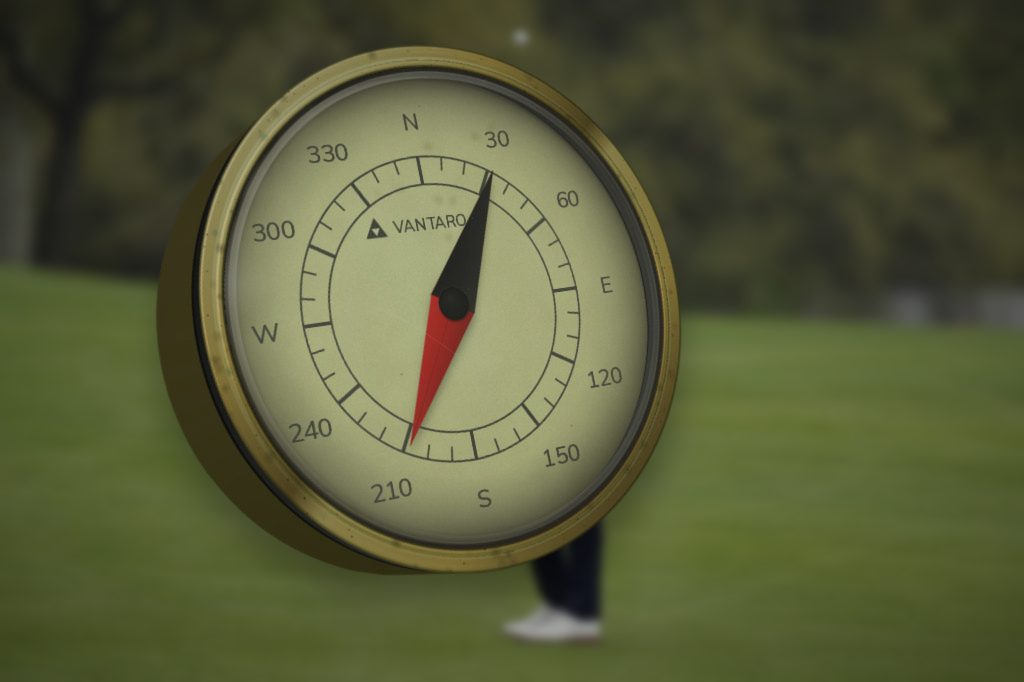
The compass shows 210 °
